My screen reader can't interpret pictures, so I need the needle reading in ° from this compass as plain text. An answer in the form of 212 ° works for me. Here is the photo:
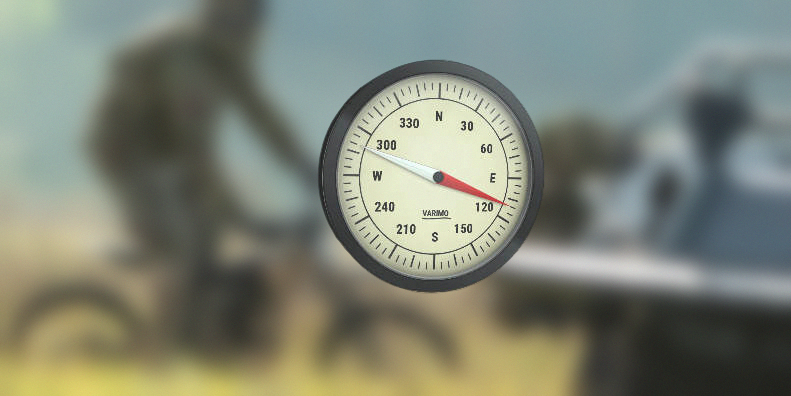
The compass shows 110 °
